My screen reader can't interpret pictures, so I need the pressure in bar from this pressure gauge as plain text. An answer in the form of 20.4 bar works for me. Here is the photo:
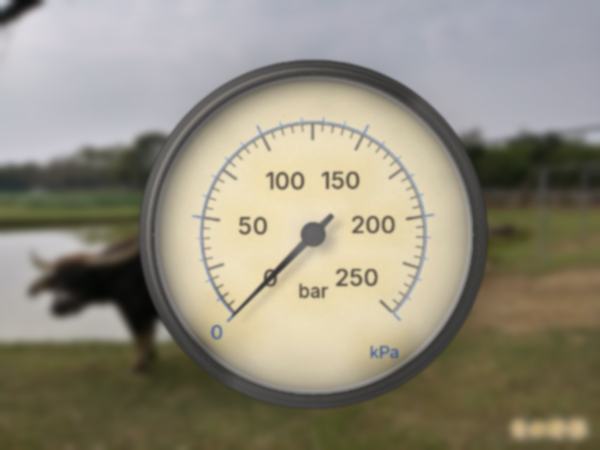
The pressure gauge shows 0 bar
